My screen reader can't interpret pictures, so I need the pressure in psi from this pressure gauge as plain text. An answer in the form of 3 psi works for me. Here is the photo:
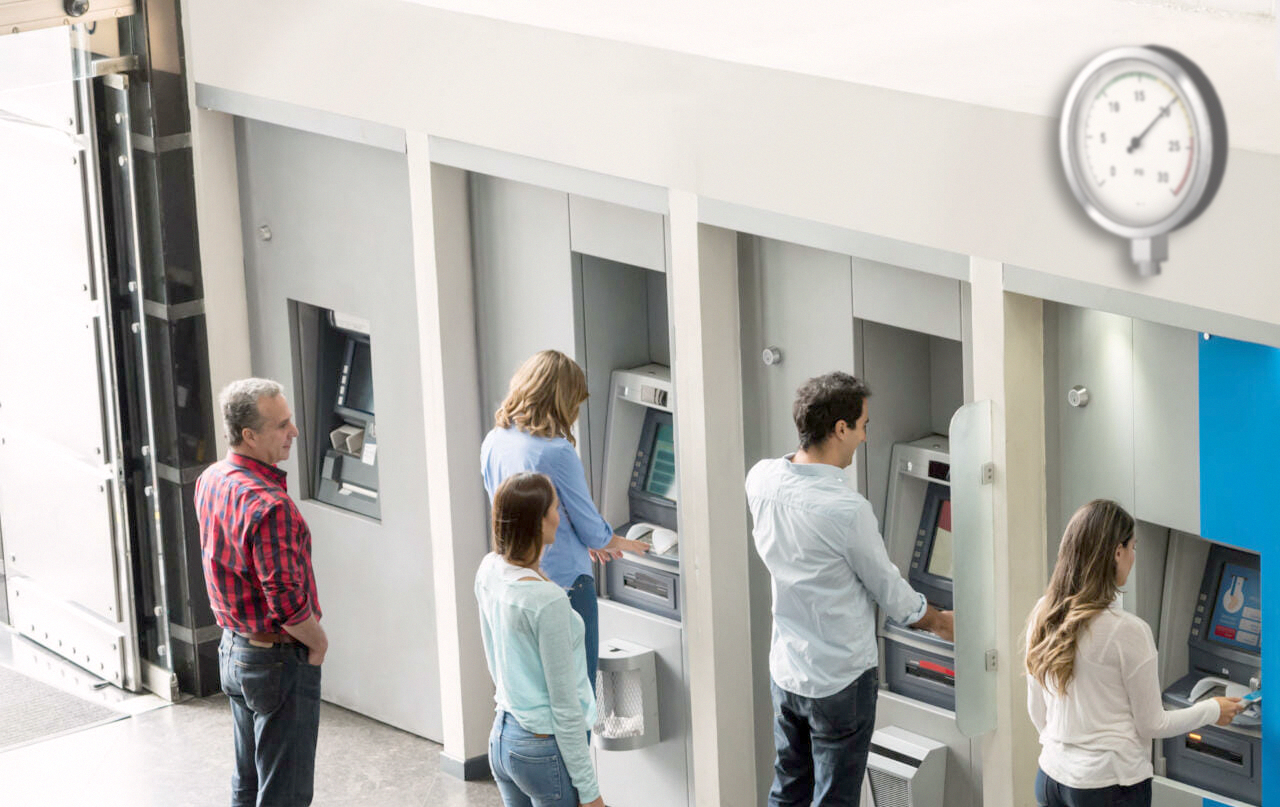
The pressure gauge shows 20 psi
